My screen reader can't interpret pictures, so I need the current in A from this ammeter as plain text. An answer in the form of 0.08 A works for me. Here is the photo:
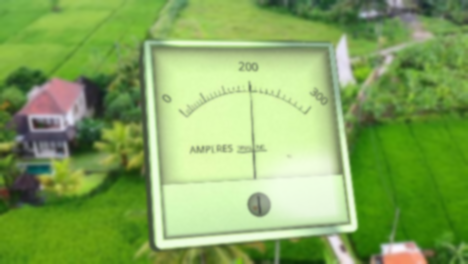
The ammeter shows 200 A
